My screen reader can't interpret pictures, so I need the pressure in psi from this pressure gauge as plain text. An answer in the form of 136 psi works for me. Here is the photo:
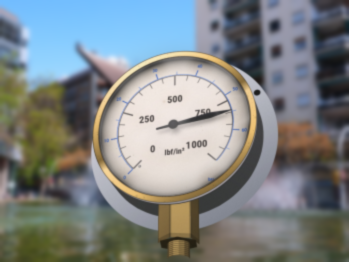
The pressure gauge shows 800 psi
